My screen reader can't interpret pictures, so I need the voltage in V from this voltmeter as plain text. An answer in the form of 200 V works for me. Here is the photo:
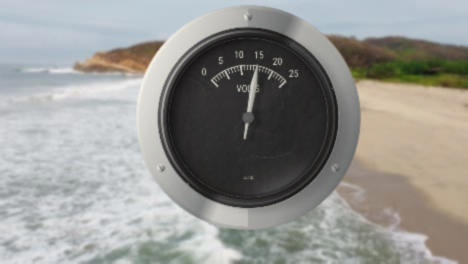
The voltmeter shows 15 V
